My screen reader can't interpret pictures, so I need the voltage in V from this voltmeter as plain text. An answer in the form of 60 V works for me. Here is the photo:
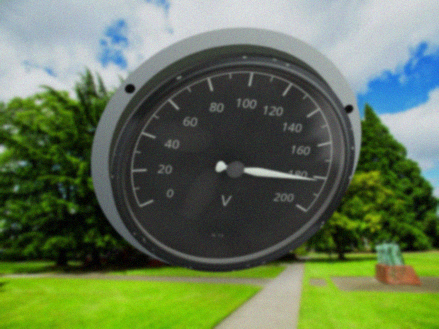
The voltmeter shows 180 V
